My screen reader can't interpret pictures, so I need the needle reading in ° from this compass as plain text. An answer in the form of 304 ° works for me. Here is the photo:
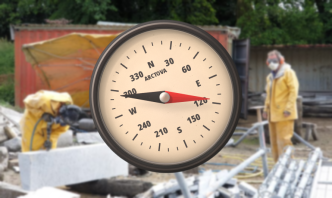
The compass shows 115 °
